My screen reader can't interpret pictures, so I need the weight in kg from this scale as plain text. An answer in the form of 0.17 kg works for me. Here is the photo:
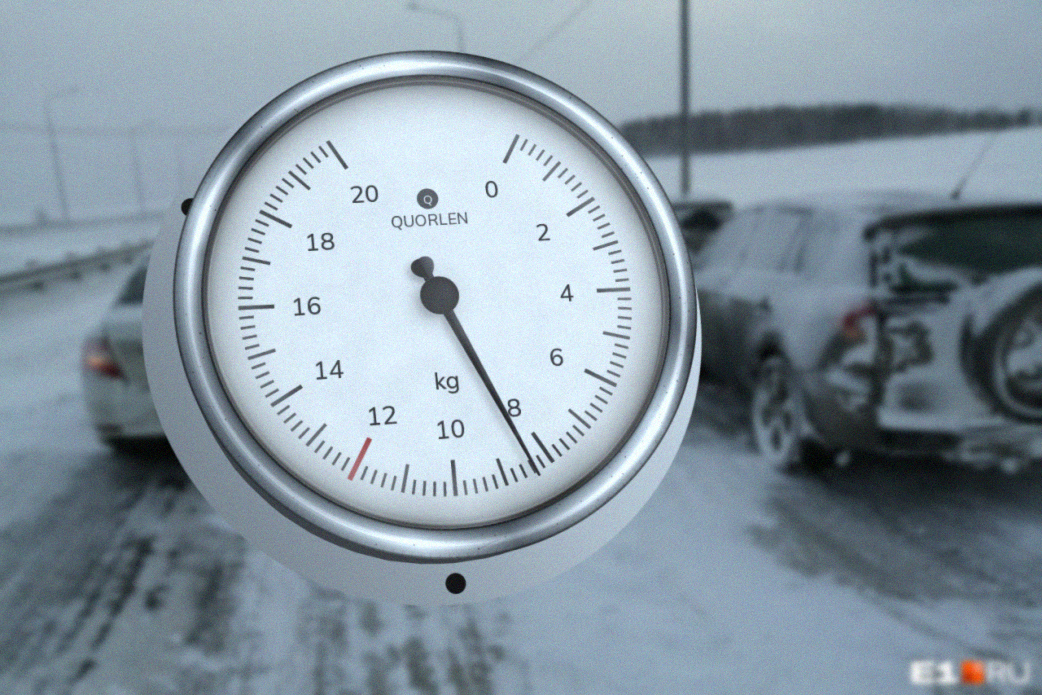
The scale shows 8.4 kg
